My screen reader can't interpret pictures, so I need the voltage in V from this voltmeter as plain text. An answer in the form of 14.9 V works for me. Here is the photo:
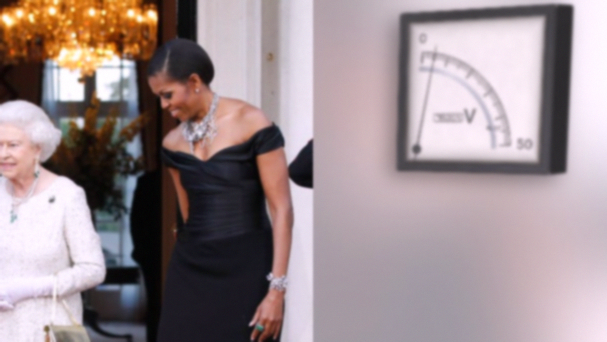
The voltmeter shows 5 V
